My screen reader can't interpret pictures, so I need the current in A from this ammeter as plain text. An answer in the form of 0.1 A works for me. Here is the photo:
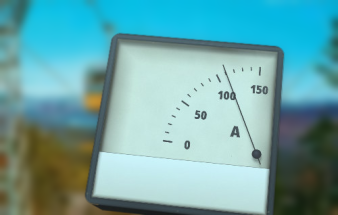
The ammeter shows 110 A
